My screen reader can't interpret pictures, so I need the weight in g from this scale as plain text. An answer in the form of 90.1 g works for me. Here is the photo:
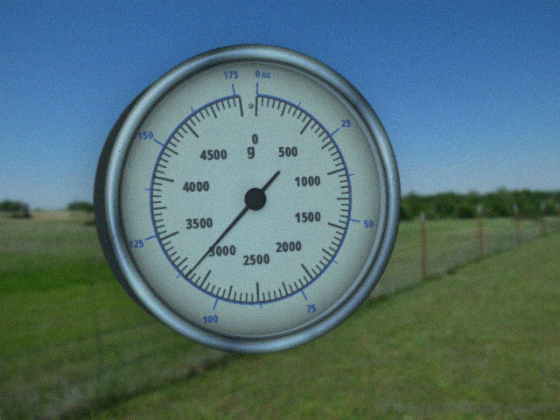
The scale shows 3150 g
